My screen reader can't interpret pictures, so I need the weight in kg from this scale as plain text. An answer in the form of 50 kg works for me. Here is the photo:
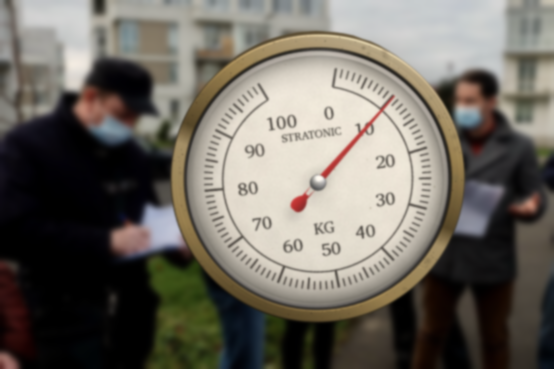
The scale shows 10 kg
